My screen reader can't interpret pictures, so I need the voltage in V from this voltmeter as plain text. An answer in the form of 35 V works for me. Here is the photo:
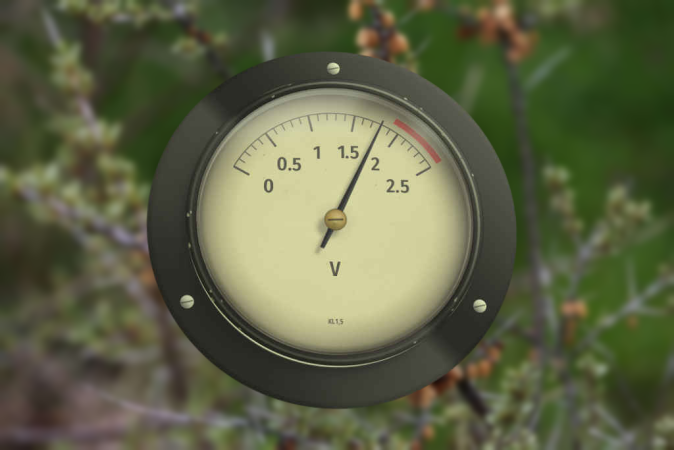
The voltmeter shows 1.8 V
